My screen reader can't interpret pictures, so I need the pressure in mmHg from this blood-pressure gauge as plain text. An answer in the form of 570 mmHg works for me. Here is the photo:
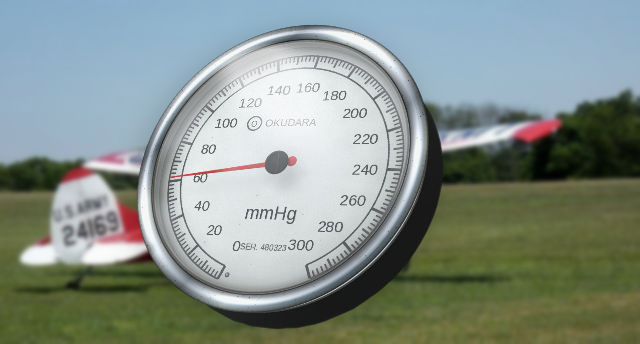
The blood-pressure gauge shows 60 mmHg
